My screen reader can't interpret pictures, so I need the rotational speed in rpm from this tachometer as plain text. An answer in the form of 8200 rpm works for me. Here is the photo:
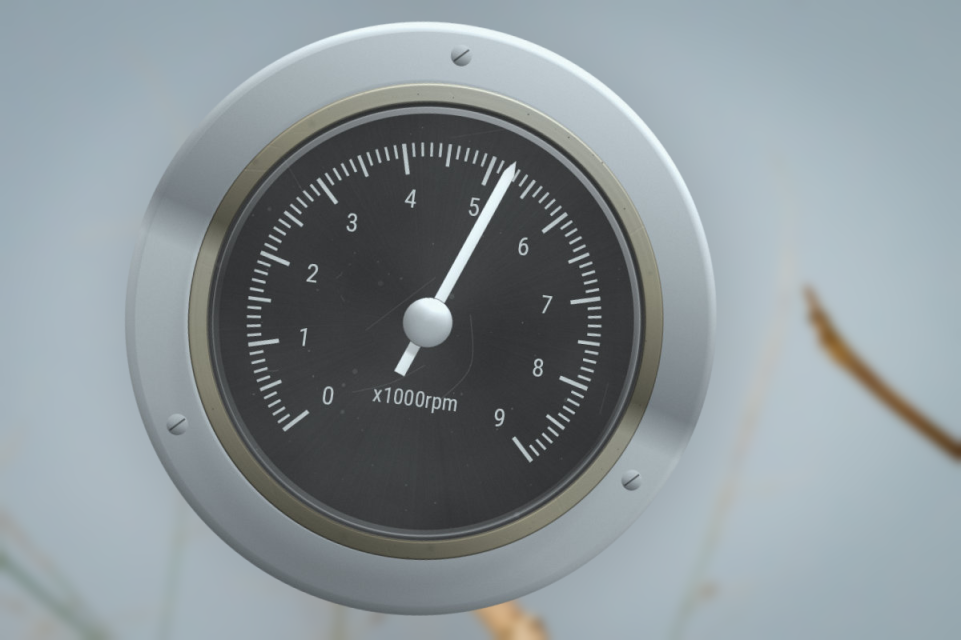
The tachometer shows 5200 rpm
